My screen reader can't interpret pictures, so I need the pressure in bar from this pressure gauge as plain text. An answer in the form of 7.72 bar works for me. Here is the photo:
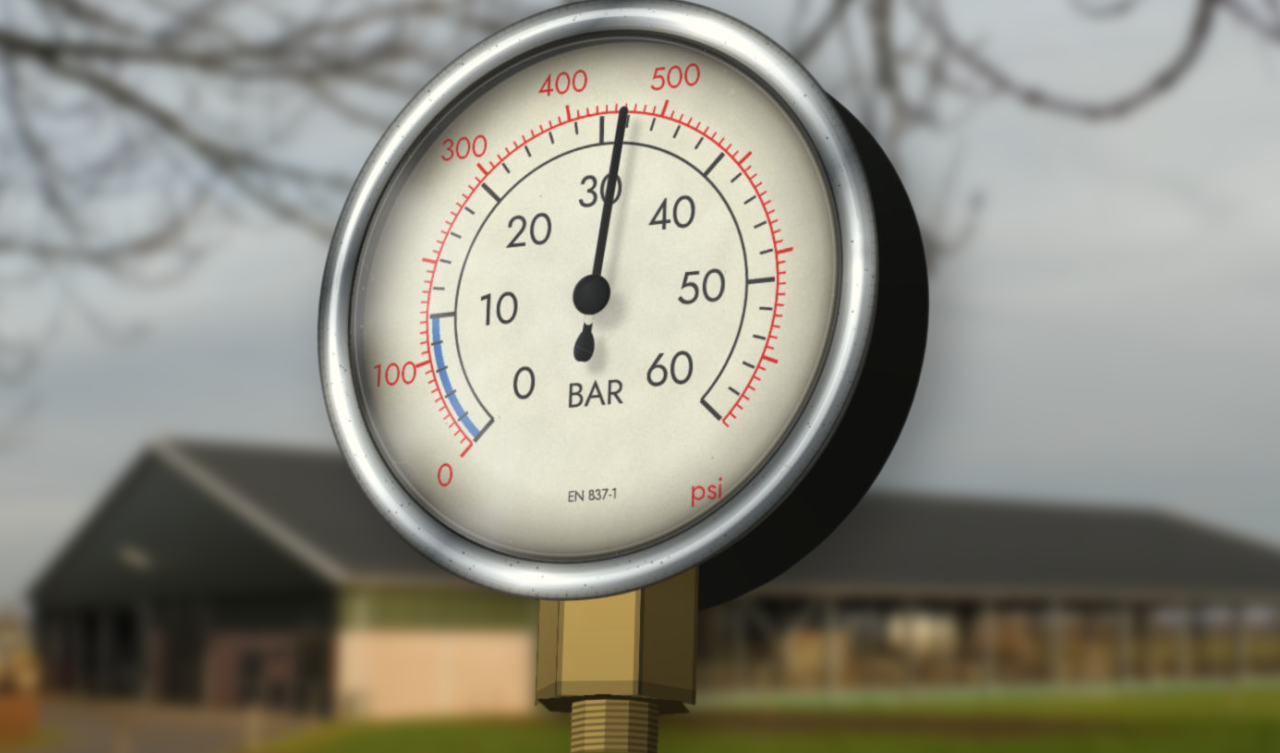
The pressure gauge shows 32 bar
